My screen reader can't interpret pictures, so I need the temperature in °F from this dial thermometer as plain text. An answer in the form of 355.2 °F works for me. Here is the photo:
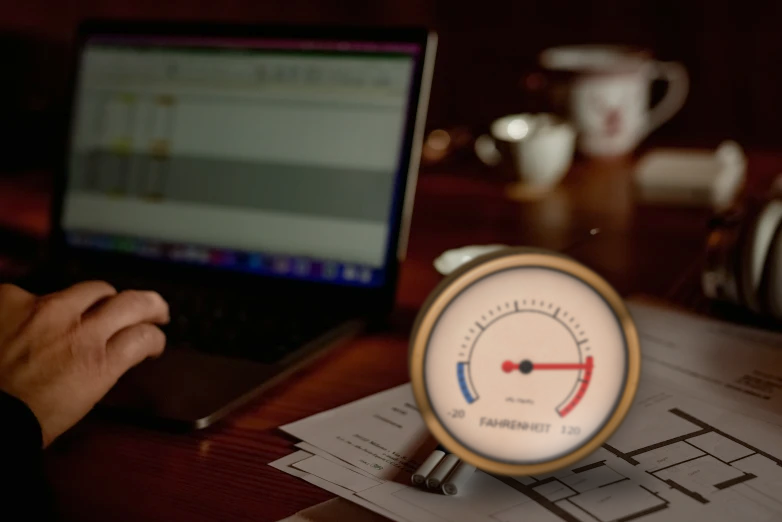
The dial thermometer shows 92 °F
